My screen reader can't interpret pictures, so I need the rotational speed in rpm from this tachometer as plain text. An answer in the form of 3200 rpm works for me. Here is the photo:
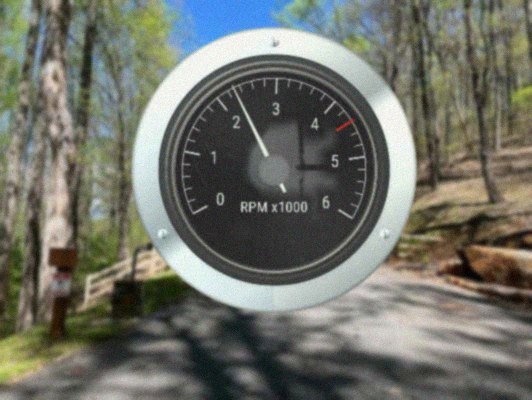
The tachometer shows 2300 rpm
